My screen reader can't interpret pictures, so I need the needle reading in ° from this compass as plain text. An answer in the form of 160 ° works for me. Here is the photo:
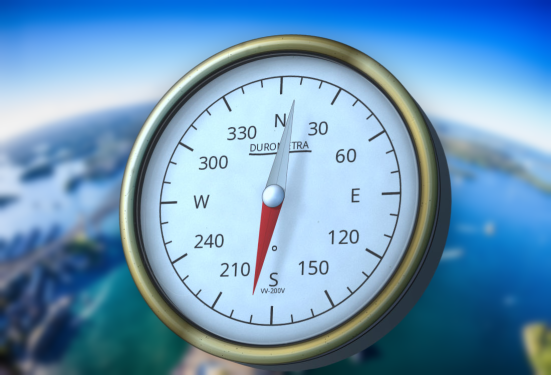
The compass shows 190 °
